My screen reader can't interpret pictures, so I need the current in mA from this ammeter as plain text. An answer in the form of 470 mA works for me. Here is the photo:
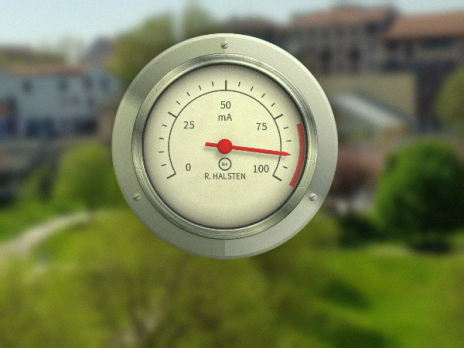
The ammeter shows 90 mA
